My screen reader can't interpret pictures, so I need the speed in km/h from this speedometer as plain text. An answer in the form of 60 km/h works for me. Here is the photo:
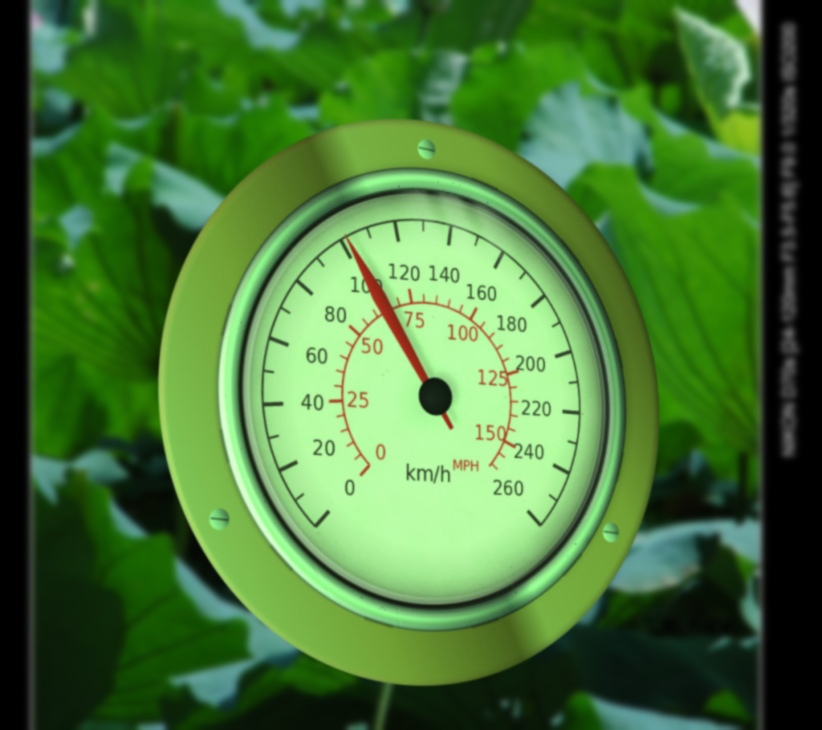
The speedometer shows 100 km/h
